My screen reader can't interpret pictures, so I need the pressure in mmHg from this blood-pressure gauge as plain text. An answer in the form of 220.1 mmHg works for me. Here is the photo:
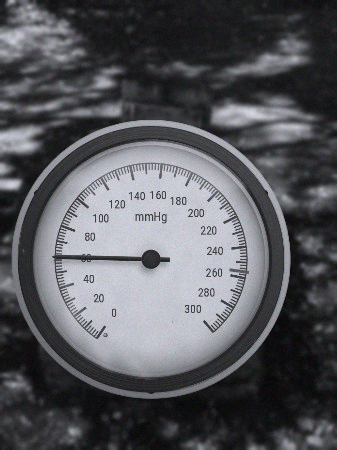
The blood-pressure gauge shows 60 mmHg
